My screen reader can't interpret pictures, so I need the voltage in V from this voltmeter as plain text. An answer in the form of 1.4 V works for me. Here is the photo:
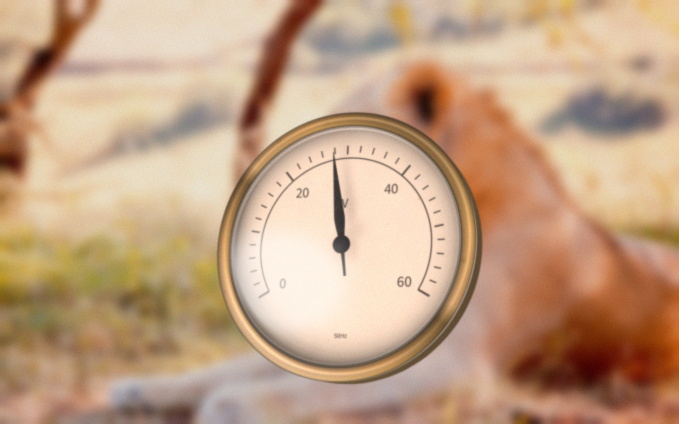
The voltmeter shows 28 V
